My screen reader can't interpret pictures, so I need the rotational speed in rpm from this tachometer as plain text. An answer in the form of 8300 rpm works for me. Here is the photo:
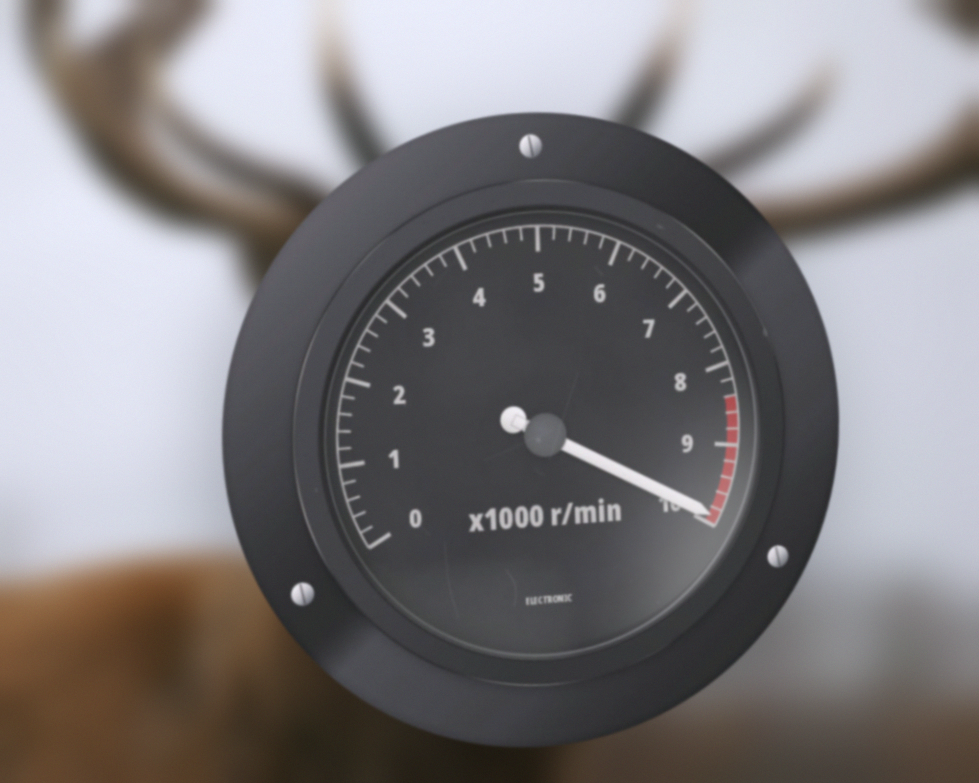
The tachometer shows 9900 rpm
